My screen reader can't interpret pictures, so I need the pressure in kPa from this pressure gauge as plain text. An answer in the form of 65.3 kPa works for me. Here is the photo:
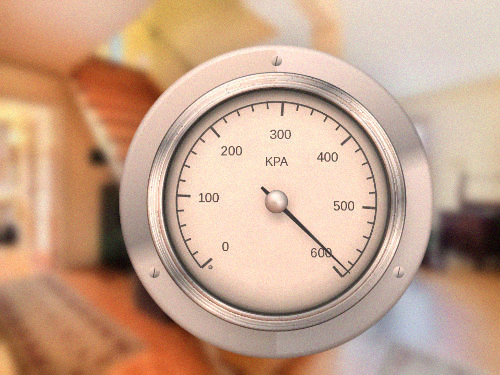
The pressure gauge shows 590 kPa
